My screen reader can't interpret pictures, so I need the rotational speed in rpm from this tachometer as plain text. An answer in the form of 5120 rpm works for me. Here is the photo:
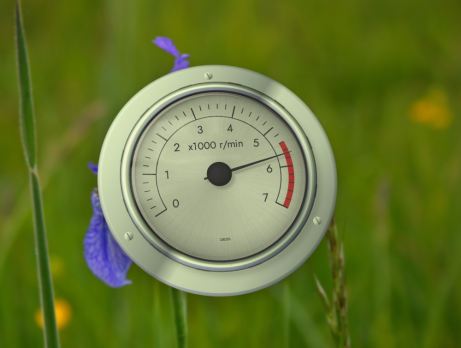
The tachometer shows 5700 rpm
